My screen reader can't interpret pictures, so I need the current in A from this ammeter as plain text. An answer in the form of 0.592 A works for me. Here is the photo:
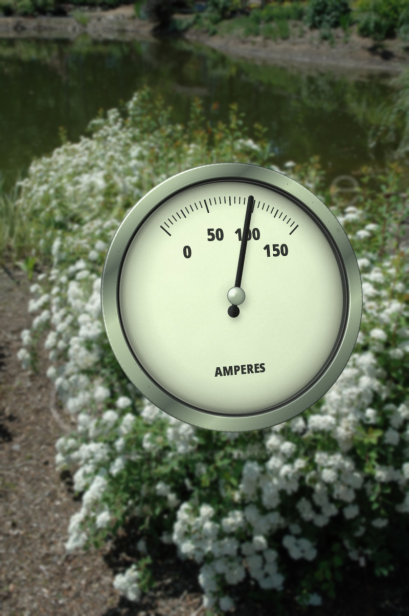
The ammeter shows 95 A
